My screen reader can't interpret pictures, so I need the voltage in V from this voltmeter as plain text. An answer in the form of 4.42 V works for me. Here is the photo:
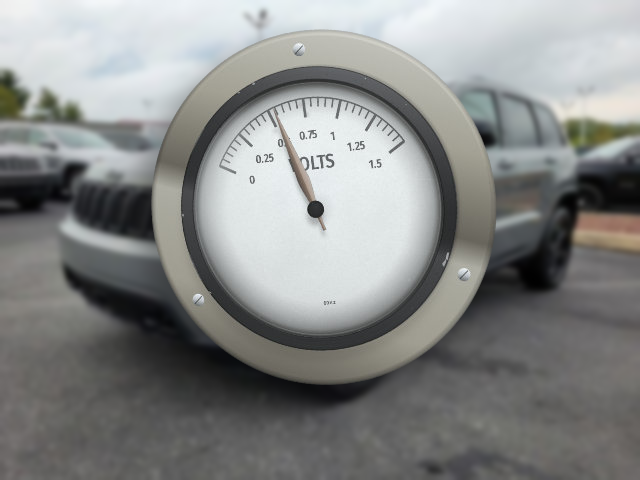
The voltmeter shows 0.55 V
